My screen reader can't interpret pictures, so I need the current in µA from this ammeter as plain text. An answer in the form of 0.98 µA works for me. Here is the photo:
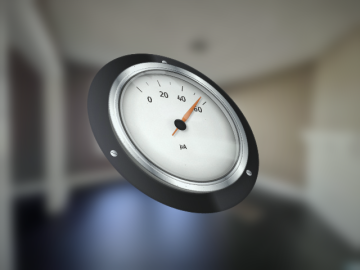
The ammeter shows 55 µA
